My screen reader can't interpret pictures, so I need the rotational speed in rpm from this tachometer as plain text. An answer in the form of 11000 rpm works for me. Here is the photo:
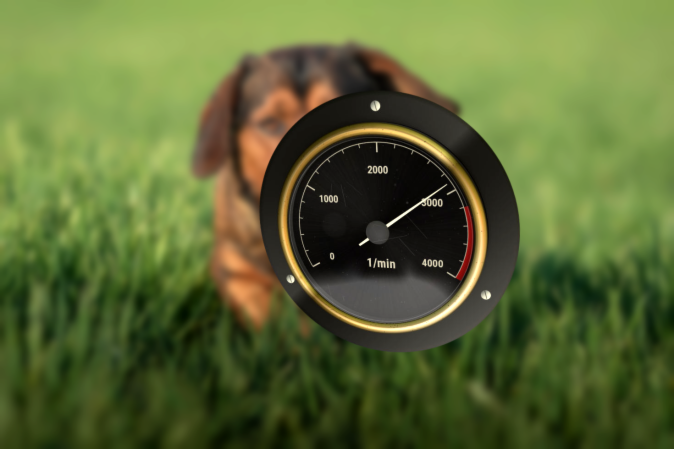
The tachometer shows 2900 rpm
